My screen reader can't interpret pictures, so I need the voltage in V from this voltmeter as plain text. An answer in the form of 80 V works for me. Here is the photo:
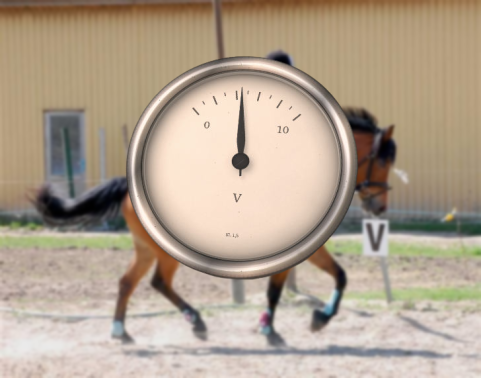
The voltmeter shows 4.5 V
